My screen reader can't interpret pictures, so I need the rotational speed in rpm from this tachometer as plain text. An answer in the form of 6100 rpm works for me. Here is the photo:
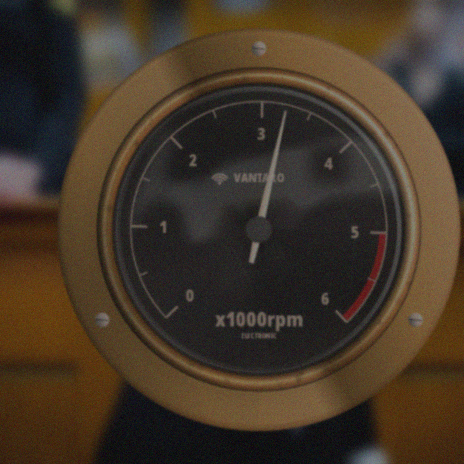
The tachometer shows 3250 rpm
